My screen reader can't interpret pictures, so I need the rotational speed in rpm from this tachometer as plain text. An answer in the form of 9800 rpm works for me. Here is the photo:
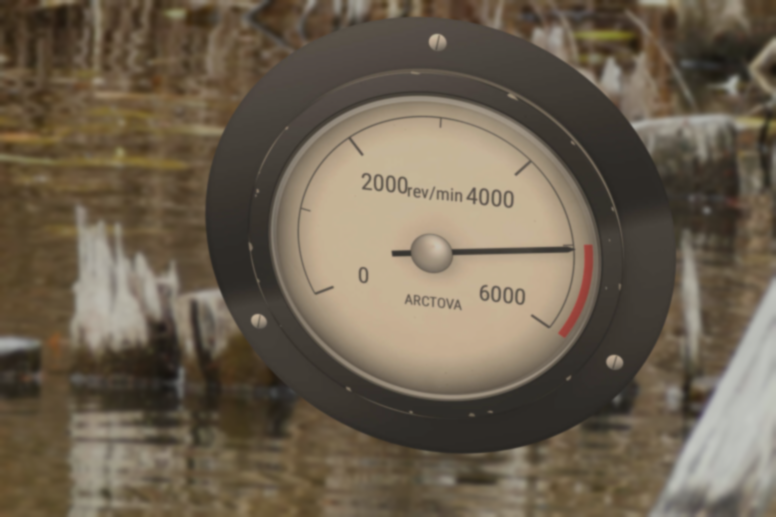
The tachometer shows 5000 rpm
